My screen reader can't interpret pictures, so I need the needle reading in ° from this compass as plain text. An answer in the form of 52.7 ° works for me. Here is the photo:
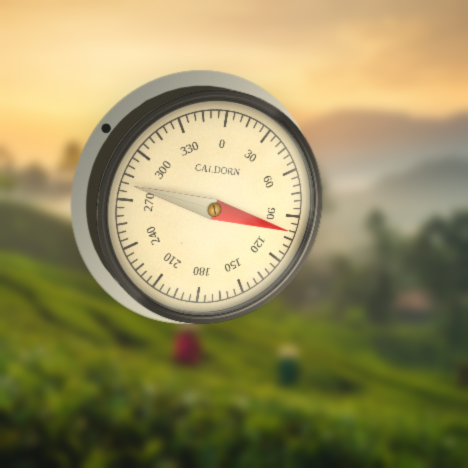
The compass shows 100 °
